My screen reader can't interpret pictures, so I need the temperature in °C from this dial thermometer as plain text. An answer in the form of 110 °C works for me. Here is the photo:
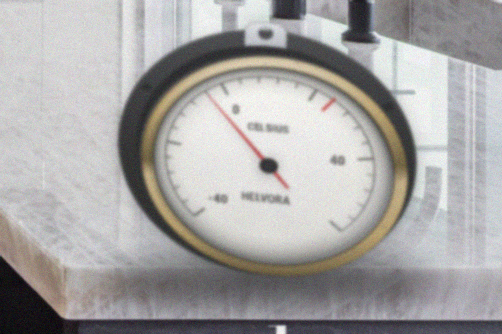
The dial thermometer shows -4 °C
